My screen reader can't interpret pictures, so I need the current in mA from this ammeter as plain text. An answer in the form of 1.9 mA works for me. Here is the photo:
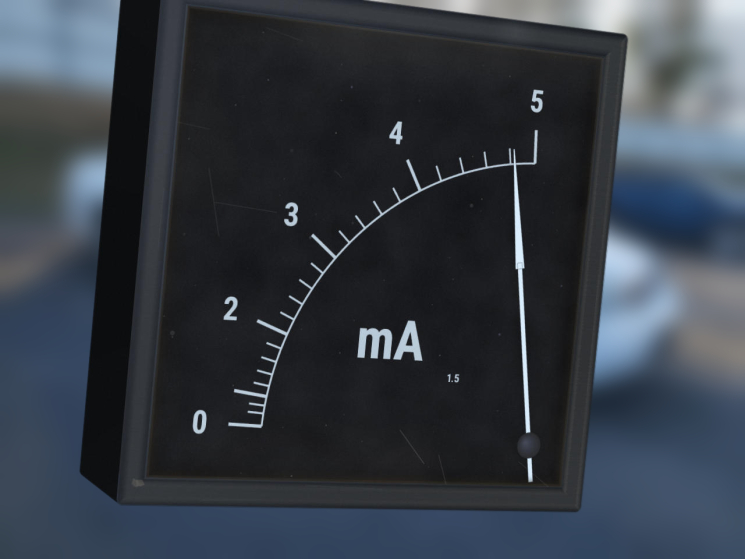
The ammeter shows 4.8 mA
